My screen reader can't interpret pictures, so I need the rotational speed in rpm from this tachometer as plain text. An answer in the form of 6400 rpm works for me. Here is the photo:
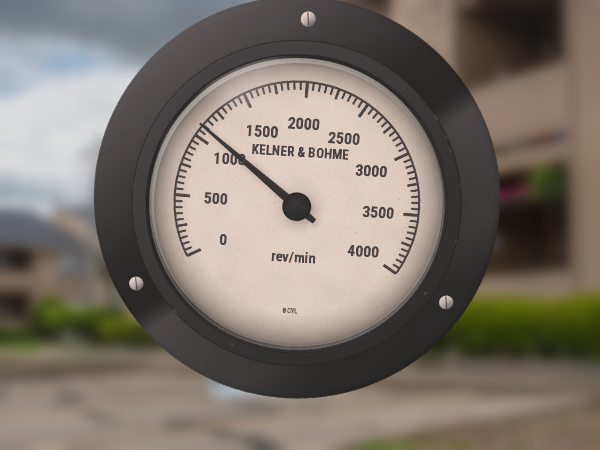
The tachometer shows 1100 rpm
